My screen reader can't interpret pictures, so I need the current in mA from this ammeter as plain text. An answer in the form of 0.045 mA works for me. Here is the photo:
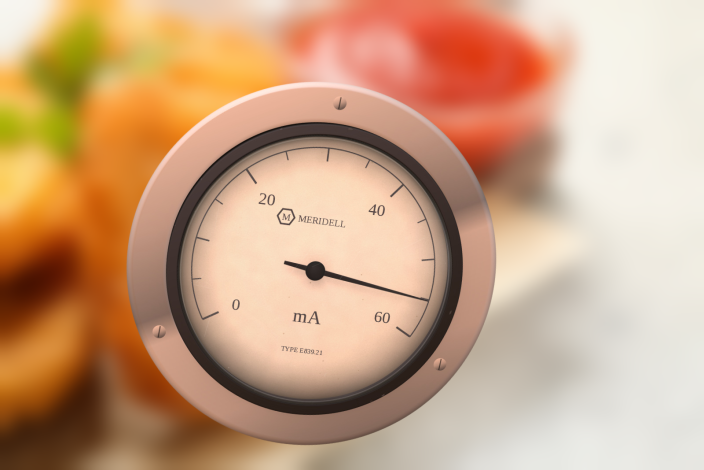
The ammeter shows 55 mA
